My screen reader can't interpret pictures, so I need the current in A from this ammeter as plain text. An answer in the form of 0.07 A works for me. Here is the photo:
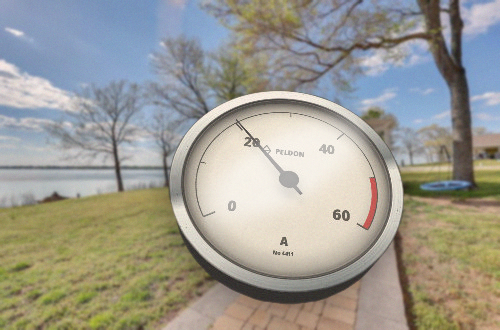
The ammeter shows 20 A
